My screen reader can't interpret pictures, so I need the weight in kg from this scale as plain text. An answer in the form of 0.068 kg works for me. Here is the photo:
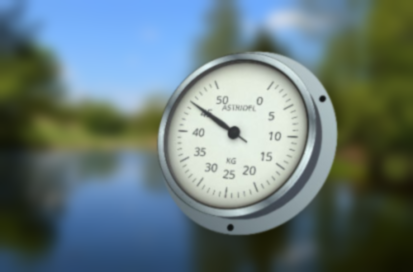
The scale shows 45 kg
